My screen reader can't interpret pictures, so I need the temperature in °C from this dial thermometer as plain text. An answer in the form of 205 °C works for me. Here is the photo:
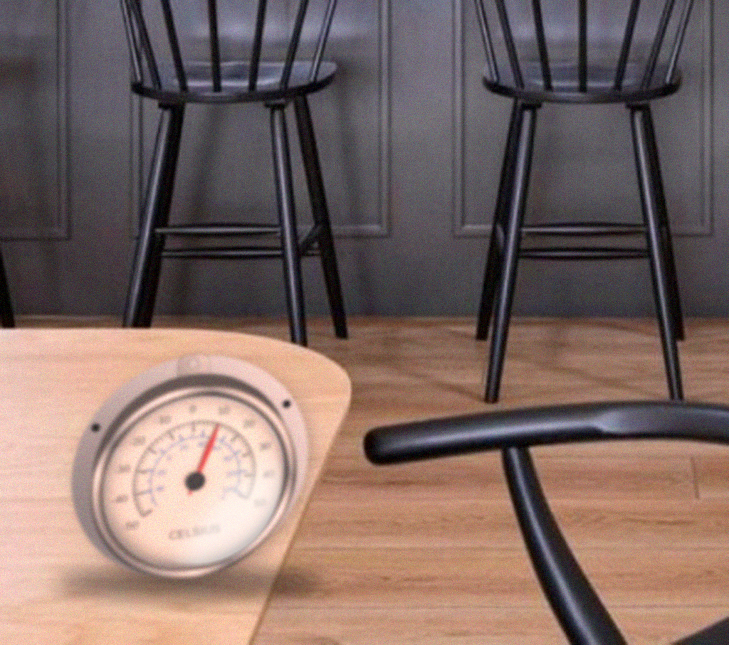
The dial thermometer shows 10 °C
